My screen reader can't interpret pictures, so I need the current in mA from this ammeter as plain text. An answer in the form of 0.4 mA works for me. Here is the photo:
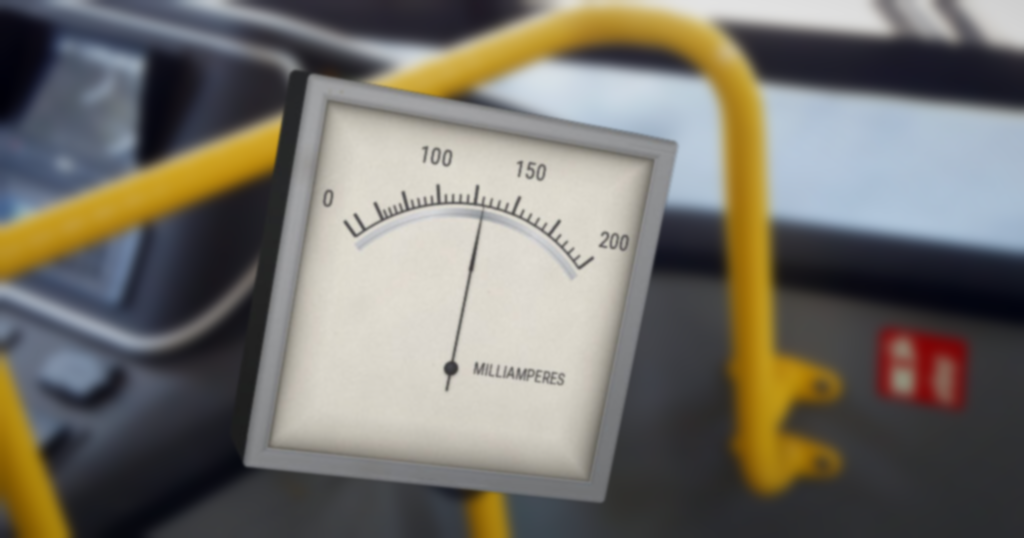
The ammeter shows 130 mA
